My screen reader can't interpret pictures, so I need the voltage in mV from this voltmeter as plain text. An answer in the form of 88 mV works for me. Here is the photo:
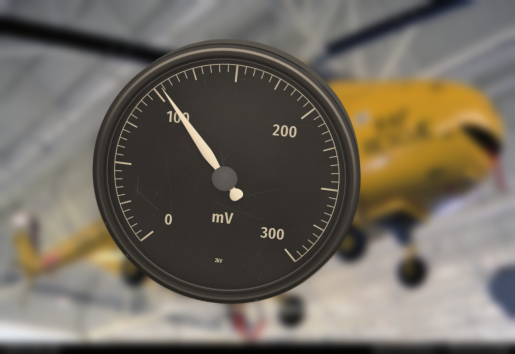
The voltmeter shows 105 mV
